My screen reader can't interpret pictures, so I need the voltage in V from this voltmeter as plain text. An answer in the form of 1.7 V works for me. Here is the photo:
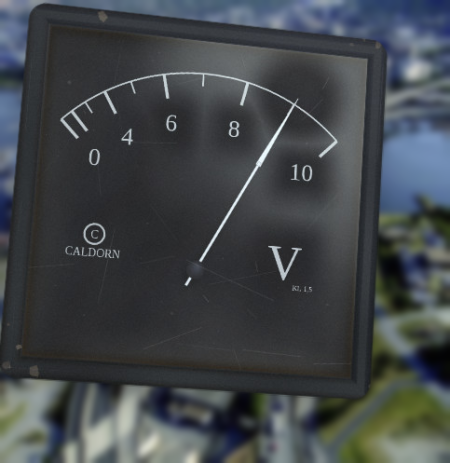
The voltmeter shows 9 V
